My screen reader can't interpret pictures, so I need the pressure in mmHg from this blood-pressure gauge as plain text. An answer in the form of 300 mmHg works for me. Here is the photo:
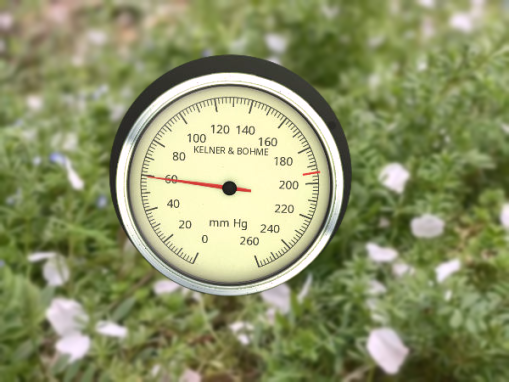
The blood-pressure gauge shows 60 mmHg
